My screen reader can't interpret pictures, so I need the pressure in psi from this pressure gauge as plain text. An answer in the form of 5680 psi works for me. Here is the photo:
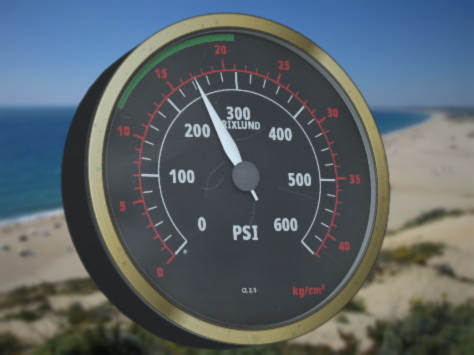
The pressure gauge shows 240 psi
